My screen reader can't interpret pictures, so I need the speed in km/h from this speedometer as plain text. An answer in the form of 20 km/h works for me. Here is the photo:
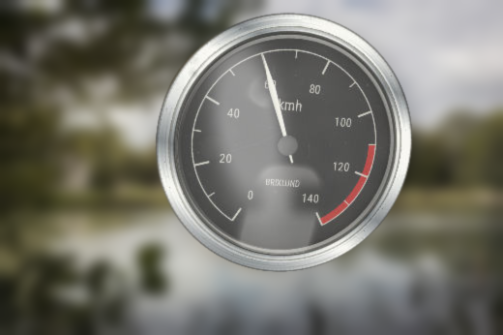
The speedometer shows 60 km/h
